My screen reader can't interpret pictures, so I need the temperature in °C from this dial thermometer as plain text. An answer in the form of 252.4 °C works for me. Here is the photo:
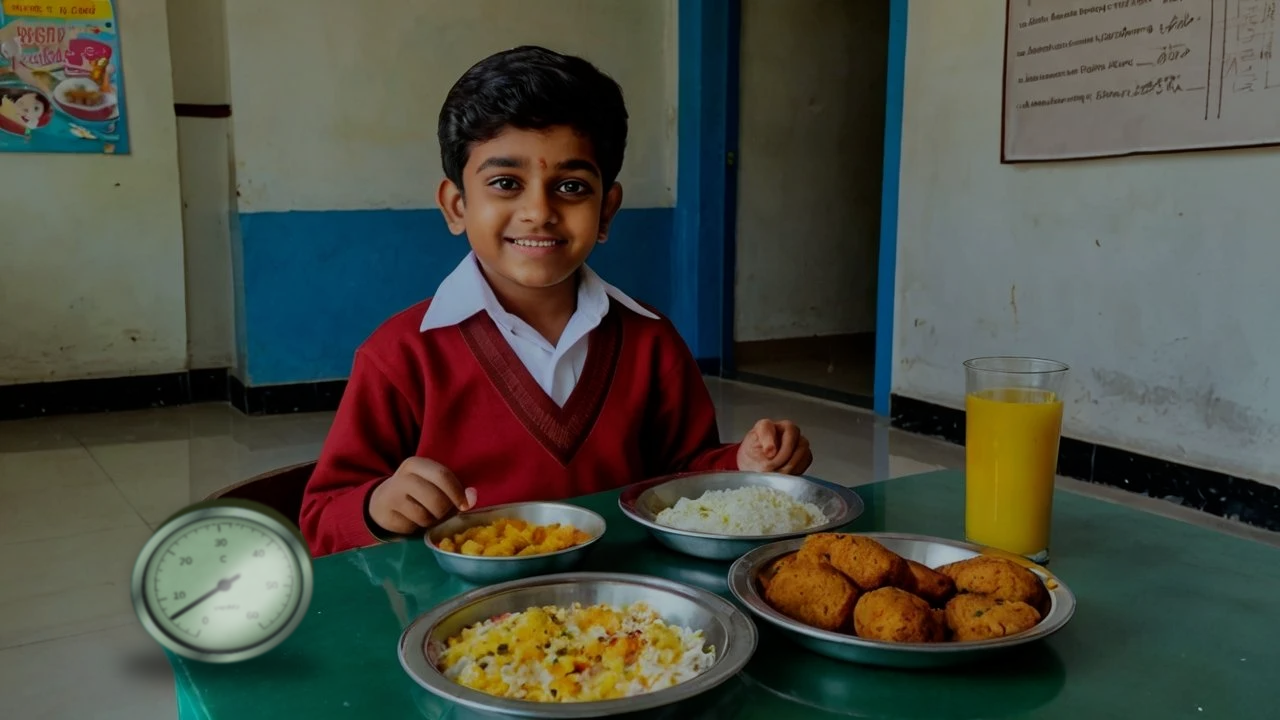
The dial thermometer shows 6 °C
